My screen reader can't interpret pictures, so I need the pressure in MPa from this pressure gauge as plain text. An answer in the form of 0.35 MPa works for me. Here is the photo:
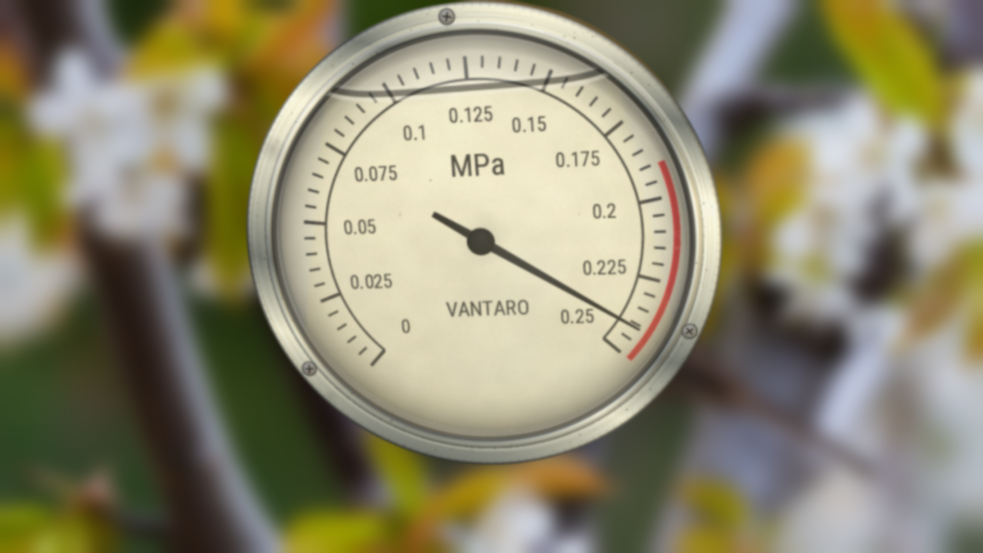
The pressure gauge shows 0.24 MPa
